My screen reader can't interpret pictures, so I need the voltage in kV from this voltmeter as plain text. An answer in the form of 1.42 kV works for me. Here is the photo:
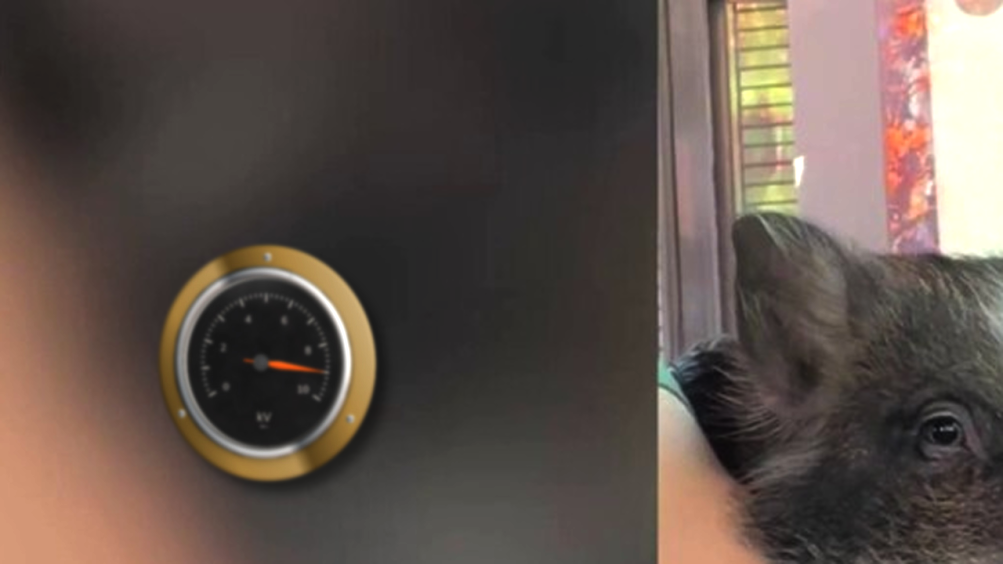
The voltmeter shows 9 kV
